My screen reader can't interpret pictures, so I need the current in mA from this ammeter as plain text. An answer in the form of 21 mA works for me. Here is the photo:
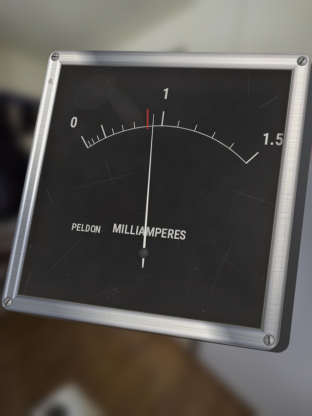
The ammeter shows 0.95 mA
